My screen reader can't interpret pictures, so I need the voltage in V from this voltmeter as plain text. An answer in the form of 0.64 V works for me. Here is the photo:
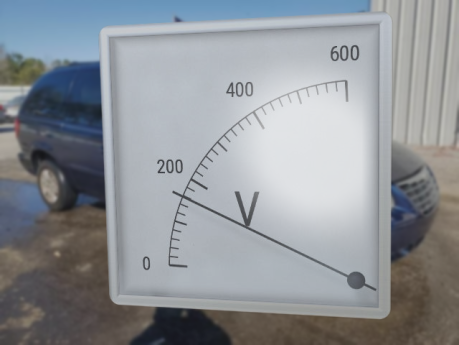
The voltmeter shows 160 V
